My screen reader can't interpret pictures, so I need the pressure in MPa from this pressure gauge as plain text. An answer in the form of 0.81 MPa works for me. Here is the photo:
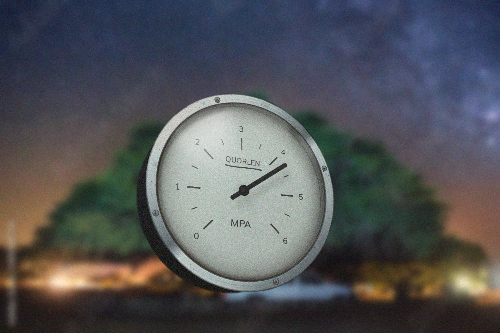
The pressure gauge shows 4.25 MPa
